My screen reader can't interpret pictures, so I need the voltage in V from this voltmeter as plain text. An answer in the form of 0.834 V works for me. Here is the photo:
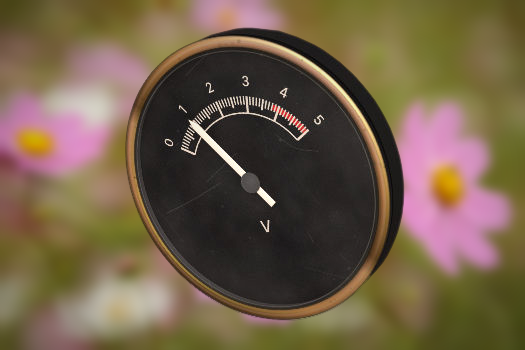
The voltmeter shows 1 V
